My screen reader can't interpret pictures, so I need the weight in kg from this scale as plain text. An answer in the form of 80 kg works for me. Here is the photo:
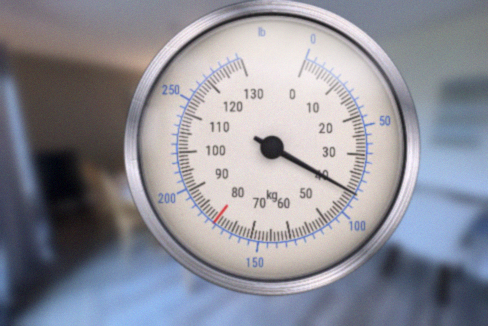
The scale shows 40 kg
